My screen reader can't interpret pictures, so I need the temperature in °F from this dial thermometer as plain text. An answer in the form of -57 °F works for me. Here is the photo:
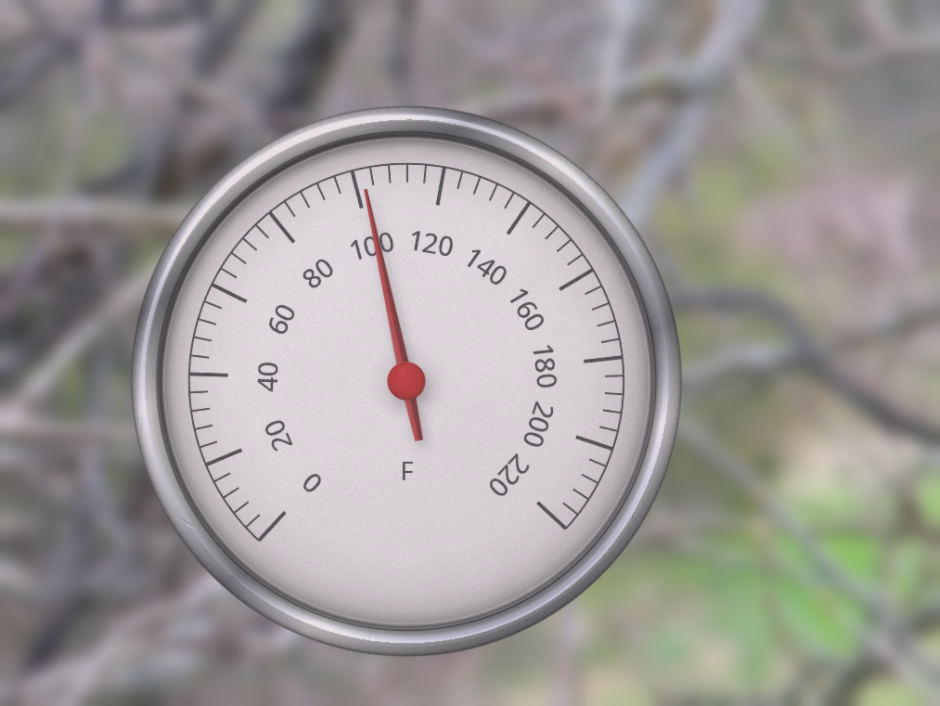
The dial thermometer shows 102 °F
